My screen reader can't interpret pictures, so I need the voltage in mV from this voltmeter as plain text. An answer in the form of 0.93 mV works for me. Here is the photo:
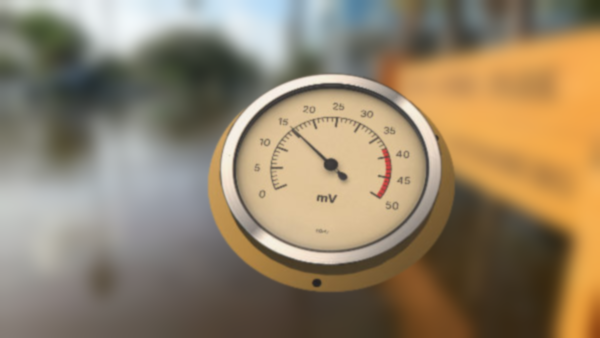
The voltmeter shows 15 mV
